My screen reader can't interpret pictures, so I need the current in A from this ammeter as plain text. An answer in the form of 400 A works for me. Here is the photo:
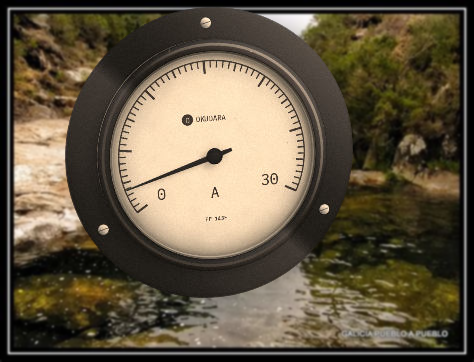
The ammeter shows 2 A
